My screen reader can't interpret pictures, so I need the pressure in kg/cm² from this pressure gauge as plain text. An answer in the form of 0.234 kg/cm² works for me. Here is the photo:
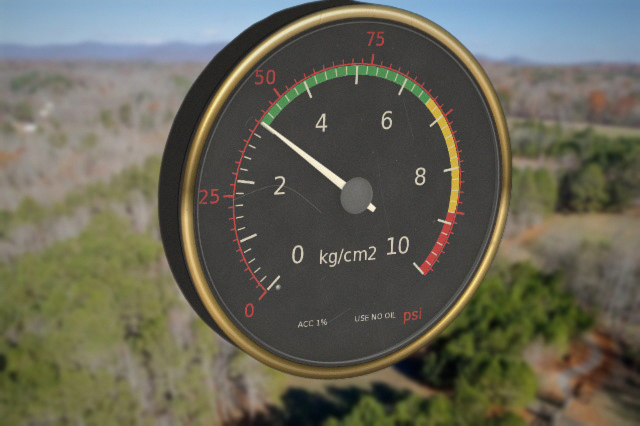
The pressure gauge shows 3 kg/cm²
